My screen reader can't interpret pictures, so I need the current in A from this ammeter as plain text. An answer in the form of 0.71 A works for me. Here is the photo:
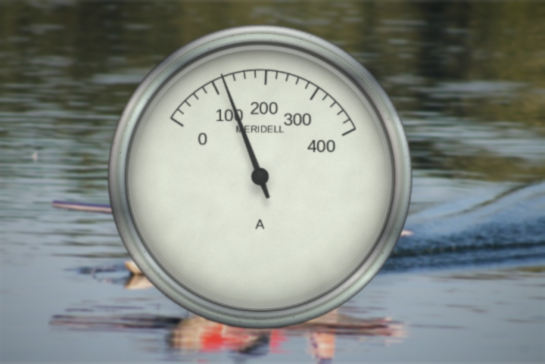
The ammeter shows 120 A
